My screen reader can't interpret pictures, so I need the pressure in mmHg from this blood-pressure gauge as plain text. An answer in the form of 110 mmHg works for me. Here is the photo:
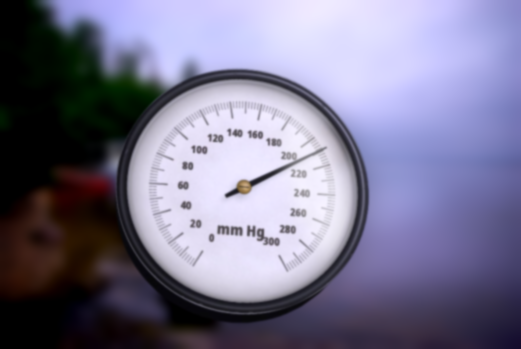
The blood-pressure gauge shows 210 mmHg
